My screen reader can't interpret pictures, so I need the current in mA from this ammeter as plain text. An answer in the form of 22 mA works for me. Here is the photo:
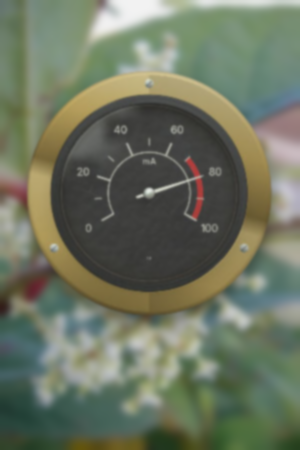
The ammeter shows 80 mA
